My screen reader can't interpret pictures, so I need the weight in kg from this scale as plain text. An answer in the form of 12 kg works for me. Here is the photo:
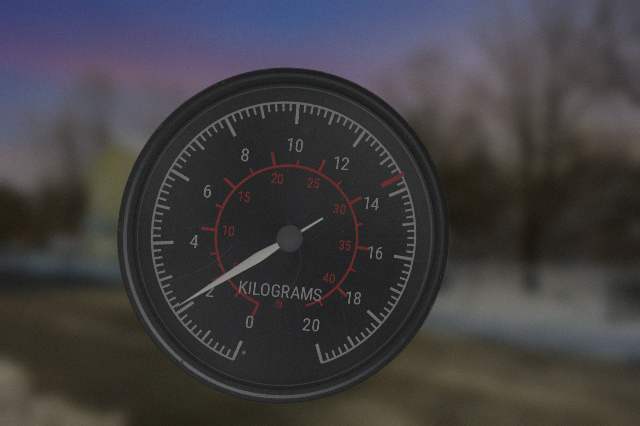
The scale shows 2.2 kg
